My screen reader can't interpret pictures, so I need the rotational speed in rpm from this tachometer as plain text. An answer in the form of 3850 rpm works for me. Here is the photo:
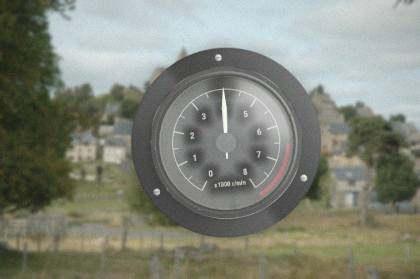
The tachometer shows 4000 rpm
